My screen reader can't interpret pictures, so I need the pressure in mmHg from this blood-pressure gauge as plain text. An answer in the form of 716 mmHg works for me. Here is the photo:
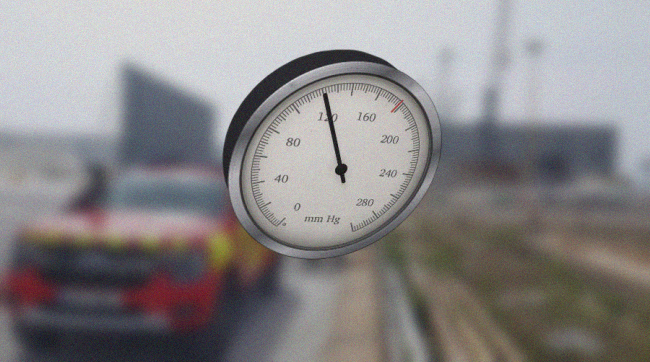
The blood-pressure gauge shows 120 mmHg
